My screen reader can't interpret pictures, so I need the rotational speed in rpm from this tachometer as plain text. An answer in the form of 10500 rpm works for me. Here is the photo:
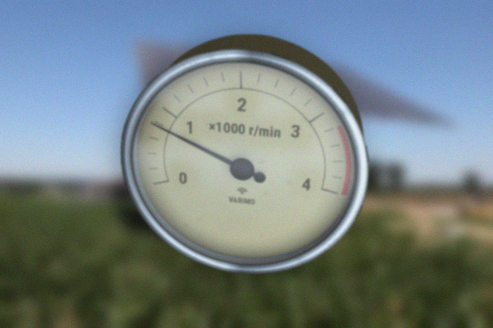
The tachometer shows 800 rpm
